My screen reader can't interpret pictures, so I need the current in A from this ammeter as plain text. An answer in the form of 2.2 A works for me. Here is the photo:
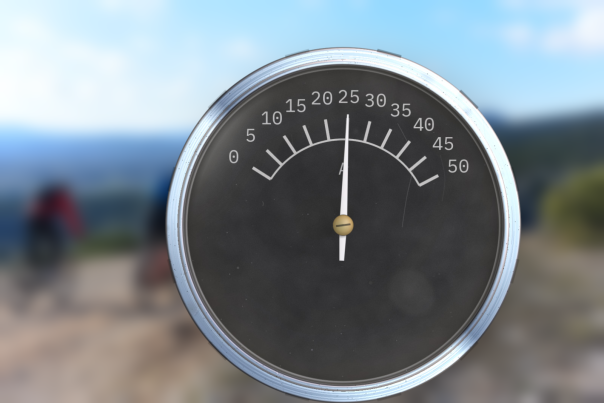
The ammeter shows 25 A
